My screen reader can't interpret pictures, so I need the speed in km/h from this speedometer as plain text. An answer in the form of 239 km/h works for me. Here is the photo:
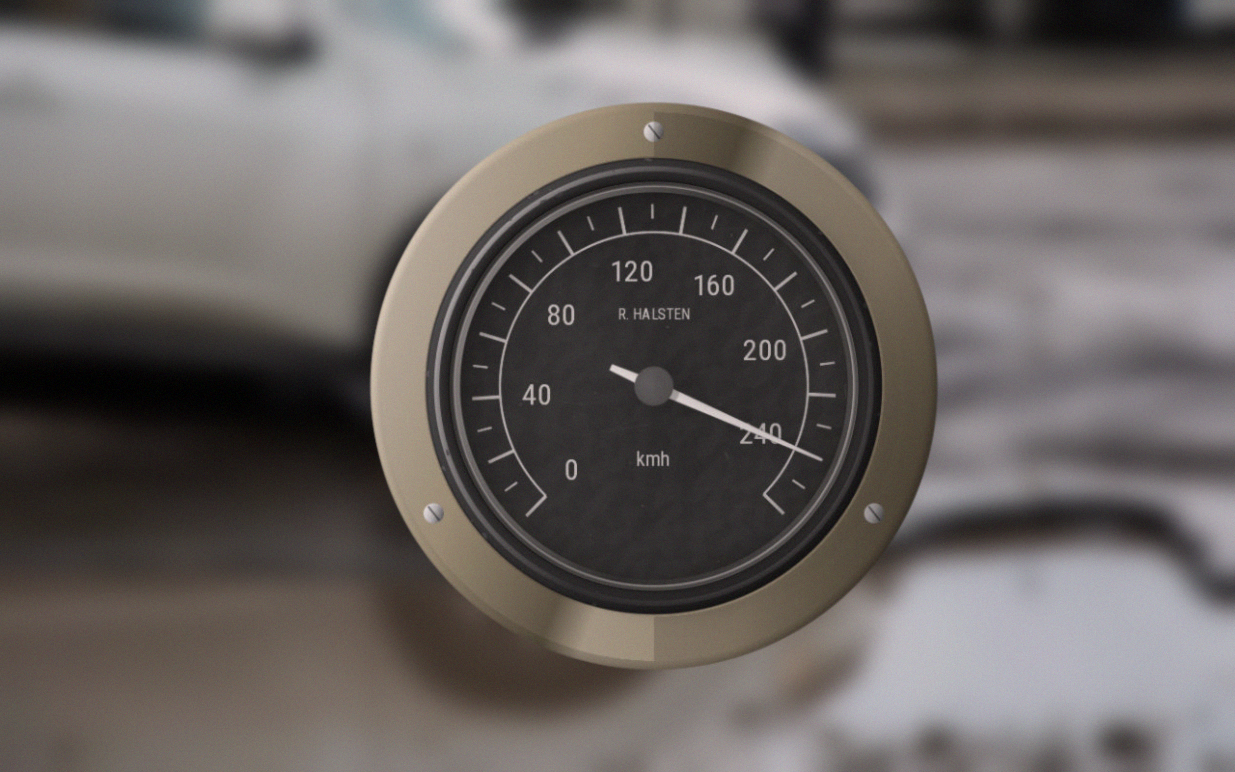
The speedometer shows 240 km/h
